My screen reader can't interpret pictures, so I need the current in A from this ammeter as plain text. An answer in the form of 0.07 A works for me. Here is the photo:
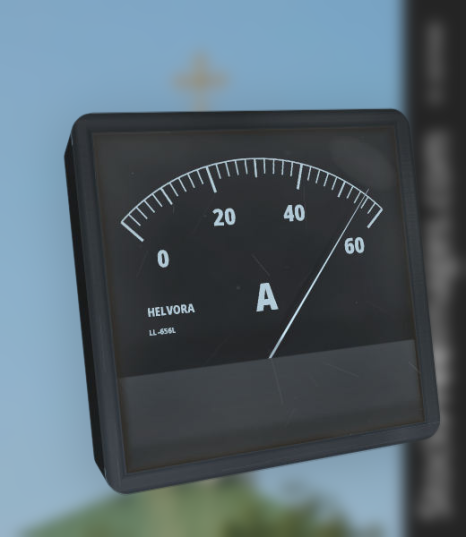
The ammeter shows 55 A
